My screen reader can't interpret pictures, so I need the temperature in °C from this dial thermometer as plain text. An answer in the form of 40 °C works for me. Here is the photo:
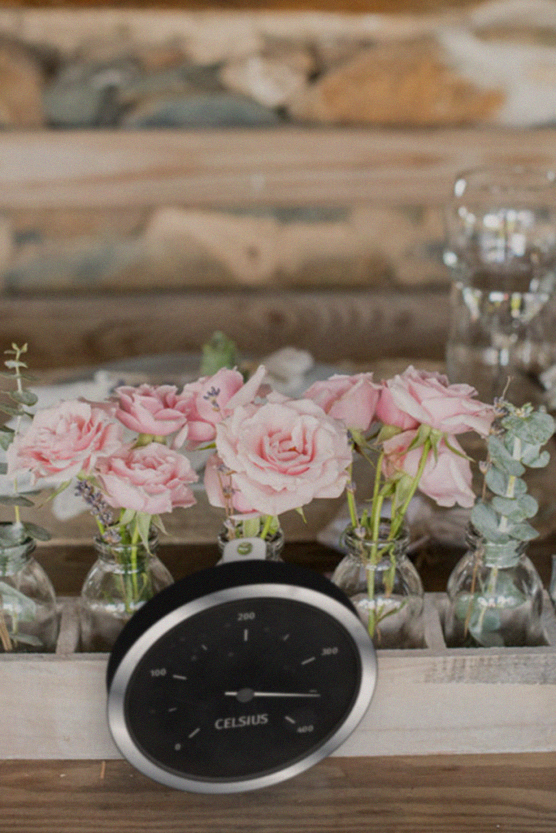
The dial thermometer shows 350 °C
